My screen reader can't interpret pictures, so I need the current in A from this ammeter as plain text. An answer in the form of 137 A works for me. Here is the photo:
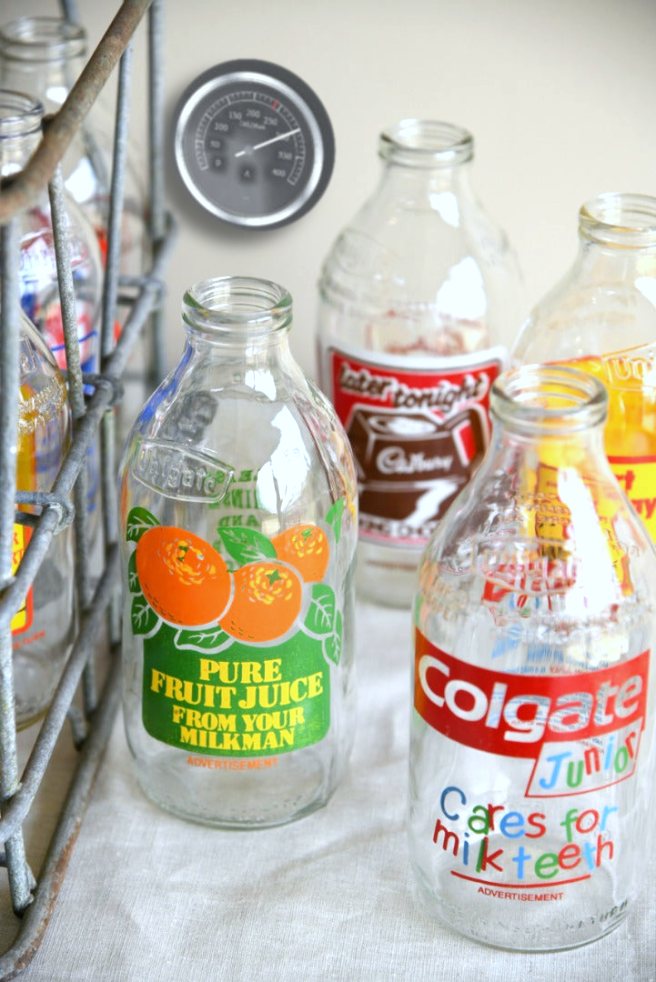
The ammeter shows 300 A
